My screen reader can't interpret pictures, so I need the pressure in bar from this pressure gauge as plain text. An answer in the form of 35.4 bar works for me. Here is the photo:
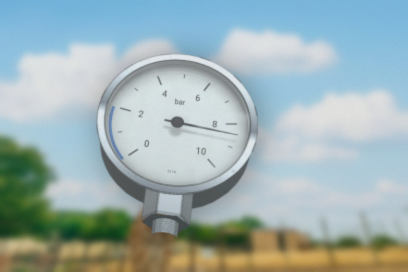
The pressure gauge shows 8.5 bar
